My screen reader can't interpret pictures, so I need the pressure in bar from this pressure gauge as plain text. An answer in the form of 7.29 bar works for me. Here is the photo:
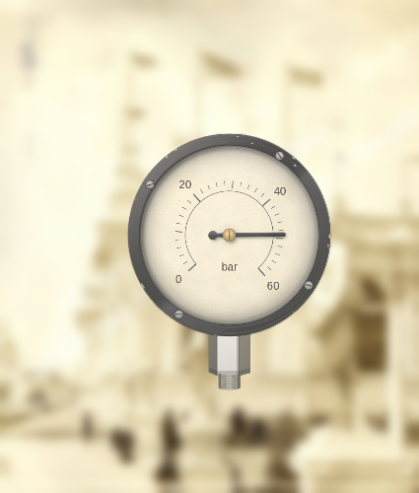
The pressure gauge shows 49 bar
